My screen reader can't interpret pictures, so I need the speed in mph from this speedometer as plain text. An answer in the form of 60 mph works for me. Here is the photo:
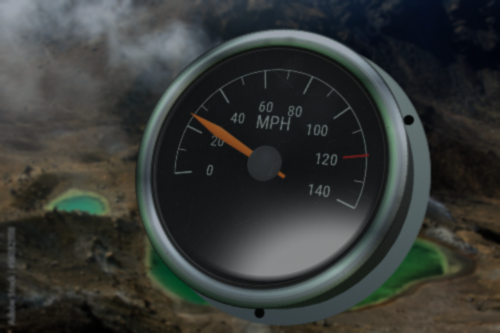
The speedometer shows 25 mph
